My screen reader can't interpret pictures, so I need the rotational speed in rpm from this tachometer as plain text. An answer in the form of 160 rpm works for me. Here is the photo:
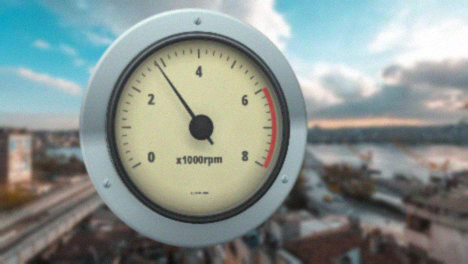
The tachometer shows 2800 rpm
